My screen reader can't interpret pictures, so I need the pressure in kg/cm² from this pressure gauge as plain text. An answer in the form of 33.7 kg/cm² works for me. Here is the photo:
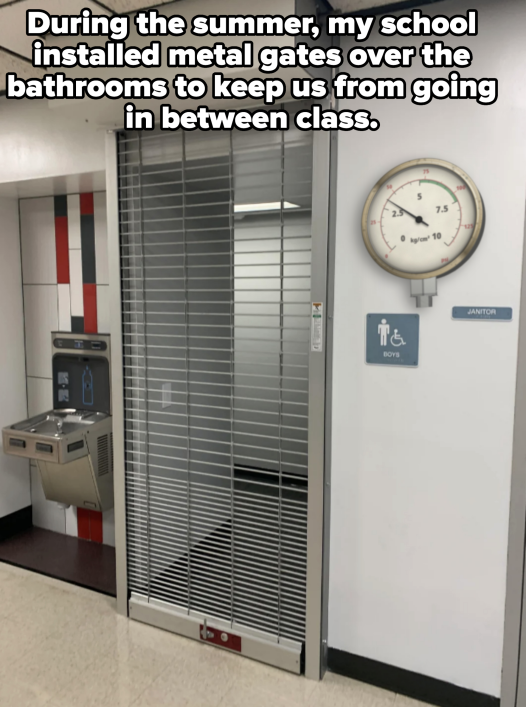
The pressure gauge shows 3 kg/cm²
